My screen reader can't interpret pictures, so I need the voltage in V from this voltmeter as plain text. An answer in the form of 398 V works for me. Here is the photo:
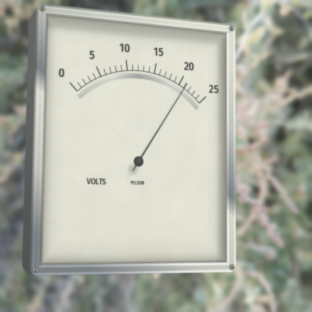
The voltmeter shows 21 V
